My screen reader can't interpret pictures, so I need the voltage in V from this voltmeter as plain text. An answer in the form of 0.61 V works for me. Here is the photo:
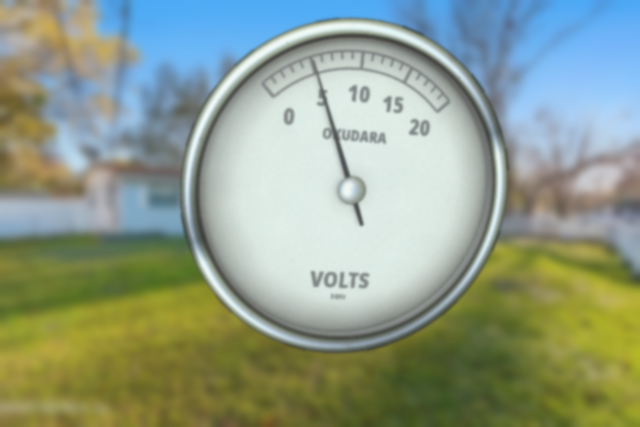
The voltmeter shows 5 V
